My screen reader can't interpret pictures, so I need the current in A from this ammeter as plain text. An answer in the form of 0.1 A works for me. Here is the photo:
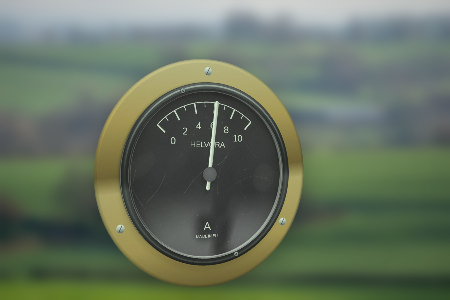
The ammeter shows 6 A
